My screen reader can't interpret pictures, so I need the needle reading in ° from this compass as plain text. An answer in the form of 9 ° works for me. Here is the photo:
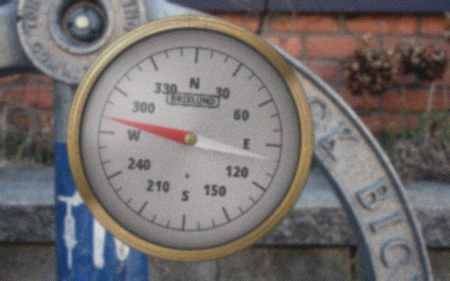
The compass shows 280 °
